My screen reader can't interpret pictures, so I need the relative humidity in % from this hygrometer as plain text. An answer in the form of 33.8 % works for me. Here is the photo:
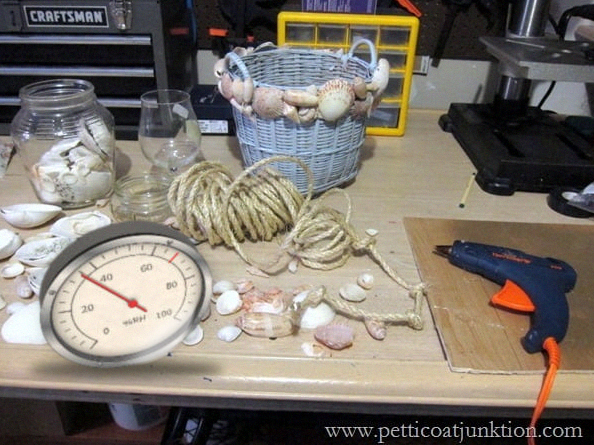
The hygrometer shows 36 %
